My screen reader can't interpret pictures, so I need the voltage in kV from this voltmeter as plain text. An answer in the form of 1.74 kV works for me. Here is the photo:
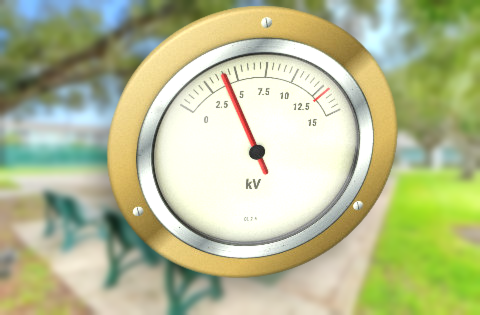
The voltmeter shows 4 kV
